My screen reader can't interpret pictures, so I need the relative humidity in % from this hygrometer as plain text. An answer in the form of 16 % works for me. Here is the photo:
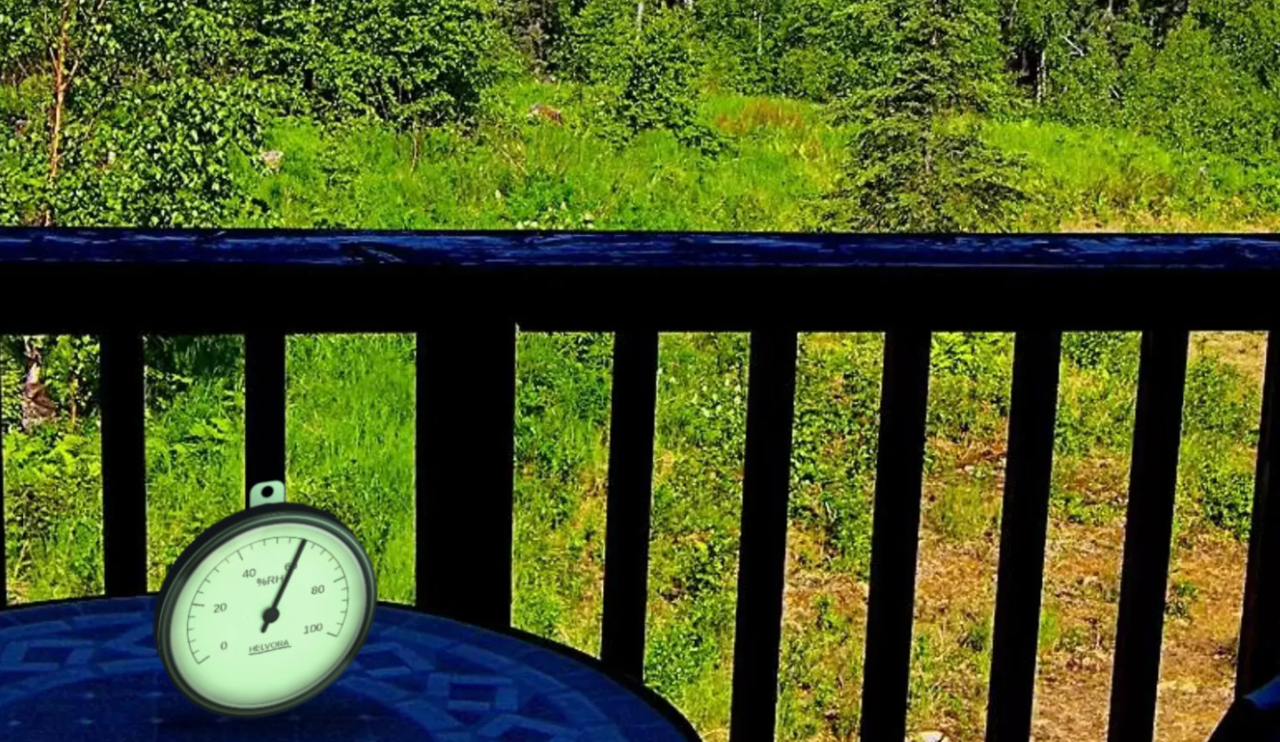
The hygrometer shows 60 %
